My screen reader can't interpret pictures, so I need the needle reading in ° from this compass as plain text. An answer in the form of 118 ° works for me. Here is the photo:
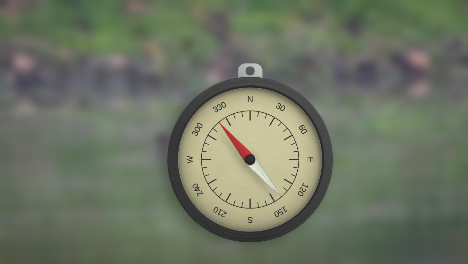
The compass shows 320 °
